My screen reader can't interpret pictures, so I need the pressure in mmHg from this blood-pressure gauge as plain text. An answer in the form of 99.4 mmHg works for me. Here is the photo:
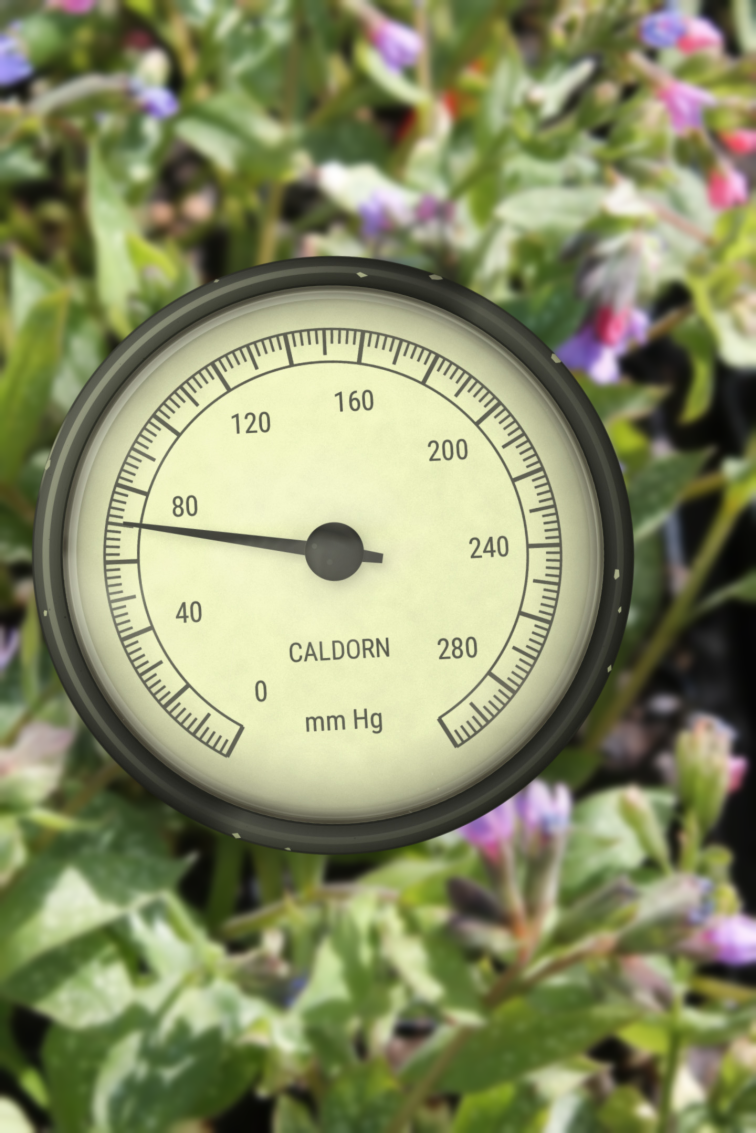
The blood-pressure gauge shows 70 mmHg
